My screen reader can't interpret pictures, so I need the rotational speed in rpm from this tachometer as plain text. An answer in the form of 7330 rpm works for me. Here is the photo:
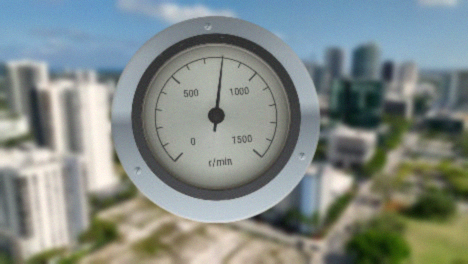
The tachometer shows 800 rpm
